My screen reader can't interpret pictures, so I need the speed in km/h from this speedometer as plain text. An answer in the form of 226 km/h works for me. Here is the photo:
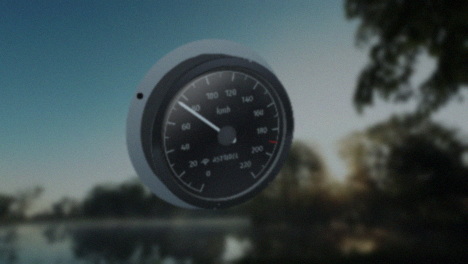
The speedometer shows 75 km/h
